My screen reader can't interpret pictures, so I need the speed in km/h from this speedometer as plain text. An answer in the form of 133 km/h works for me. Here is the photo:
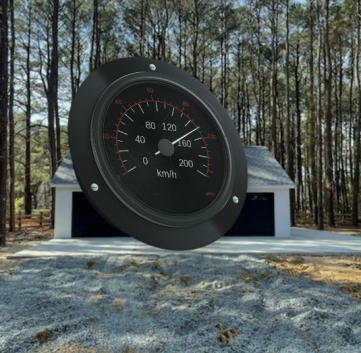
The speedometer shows 150 km/h
